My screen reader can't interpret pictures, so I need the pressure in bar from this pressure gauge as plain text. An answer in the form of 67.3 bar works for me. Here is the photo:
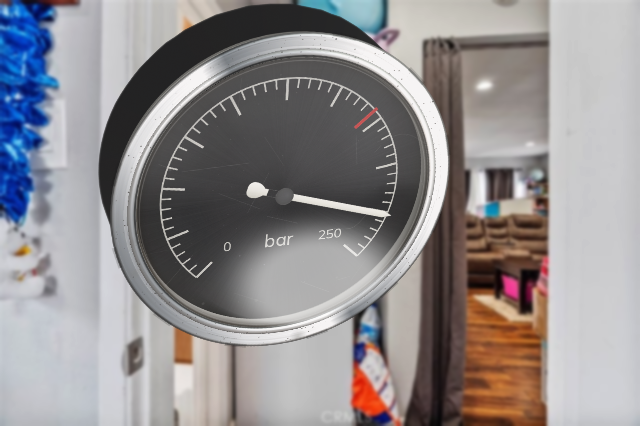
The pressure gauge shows 225 bar
